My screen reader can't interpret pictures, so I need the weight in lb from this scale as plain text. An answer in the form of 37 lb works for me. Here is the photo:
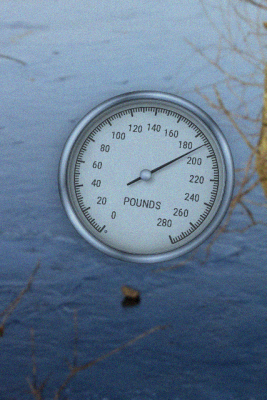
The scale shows 190 lb
